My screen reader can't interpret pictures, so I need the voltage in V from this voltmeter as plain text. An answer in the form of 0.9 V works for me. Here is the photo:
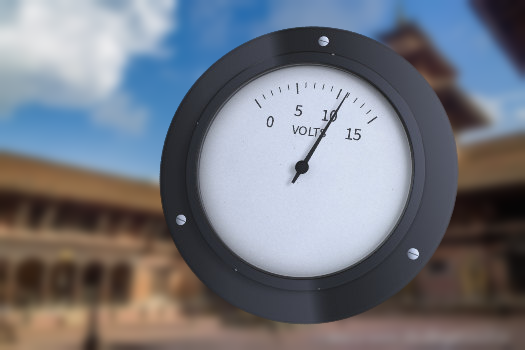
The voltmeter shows 11 V
